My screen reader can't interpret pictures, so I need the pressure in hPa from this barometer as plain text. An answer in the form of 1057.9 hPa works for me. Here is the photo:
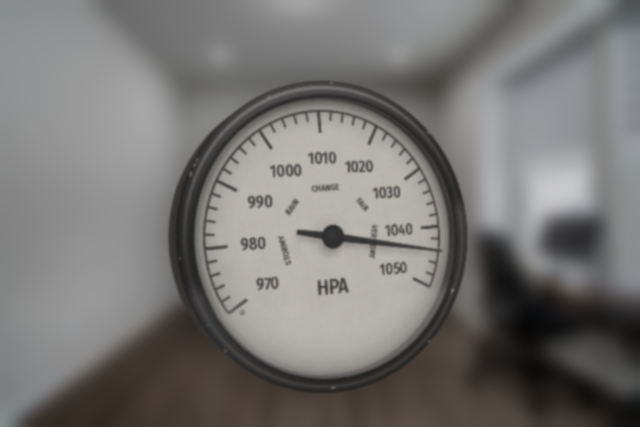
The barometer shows 1044 hPa
